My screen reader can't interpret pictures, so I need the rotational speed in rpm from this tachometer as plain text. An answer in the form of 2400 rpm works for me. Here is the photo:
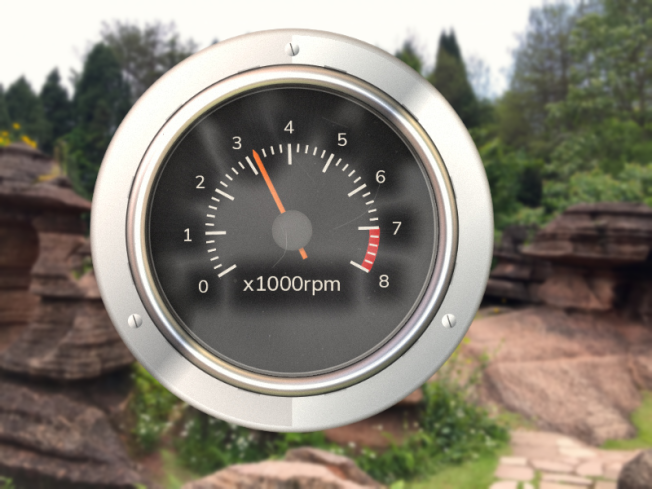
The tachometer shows 3200 rpm
